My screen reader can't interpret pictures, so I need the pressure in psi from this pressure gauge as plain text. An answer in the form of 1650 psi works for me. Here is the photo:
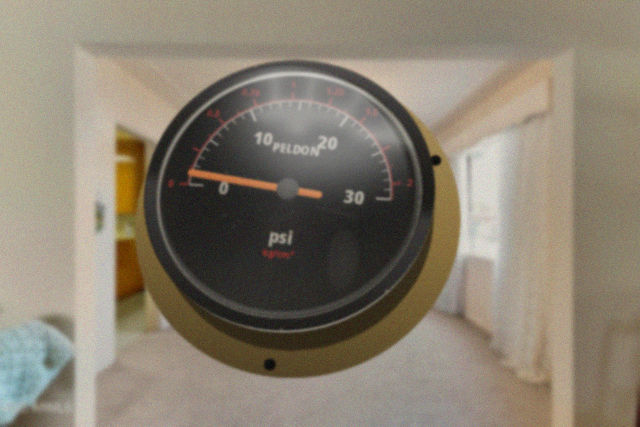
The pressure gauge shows 1 psi
